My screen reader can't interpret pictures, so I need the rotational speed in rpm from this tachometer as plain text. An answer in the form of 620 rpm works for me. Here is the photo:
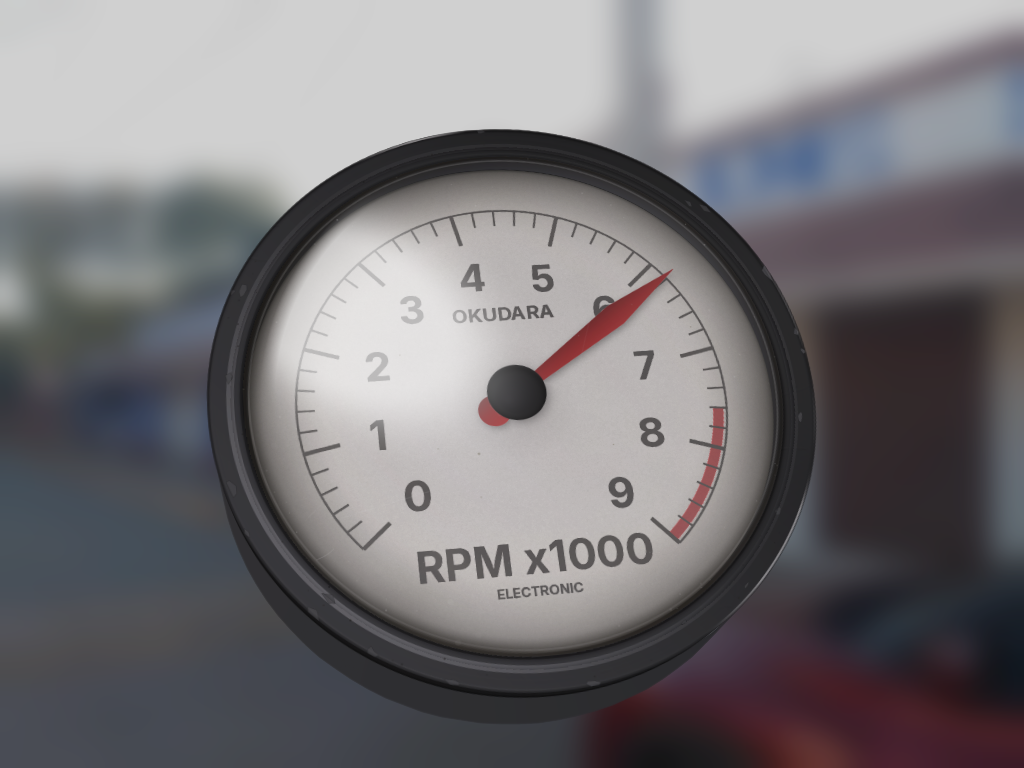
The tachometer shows 6200 rpm
